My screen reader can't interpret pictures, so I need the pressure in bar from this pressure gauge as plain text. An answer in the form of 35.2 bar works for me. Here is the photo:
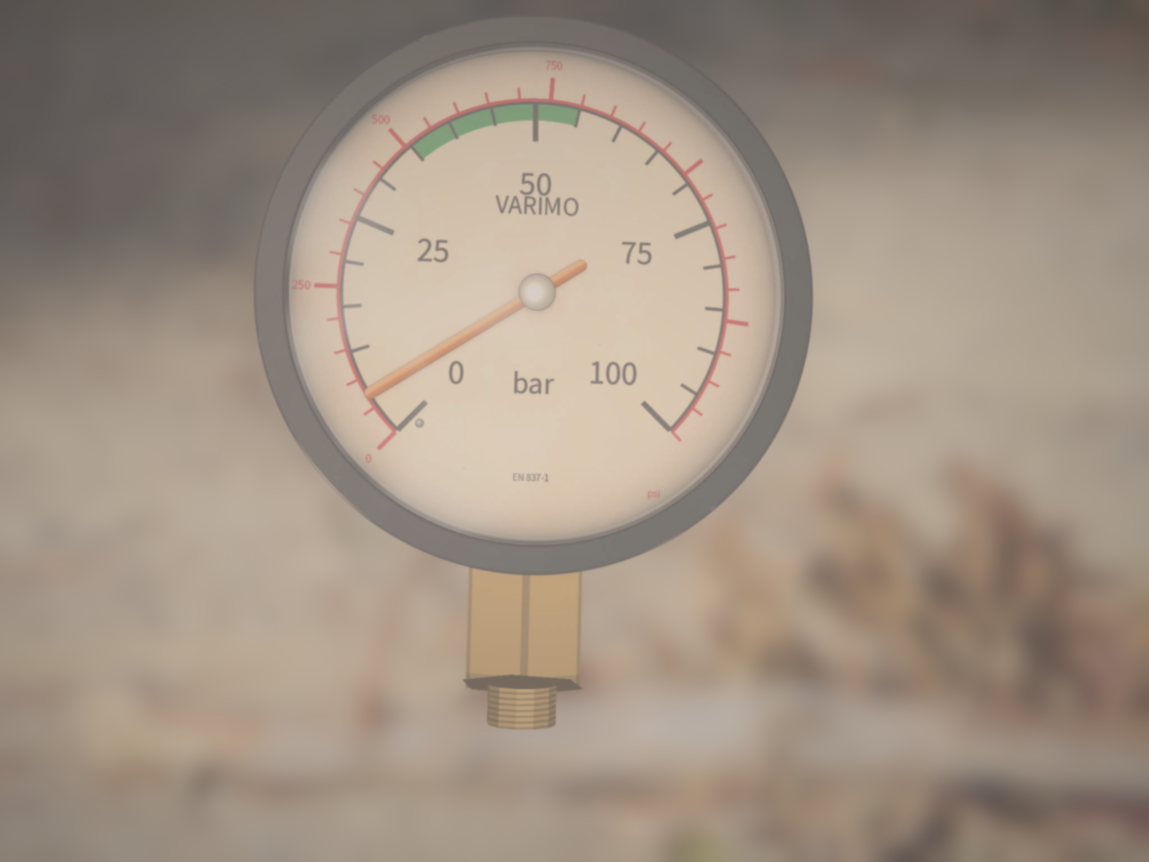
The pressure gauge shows 5 bar
